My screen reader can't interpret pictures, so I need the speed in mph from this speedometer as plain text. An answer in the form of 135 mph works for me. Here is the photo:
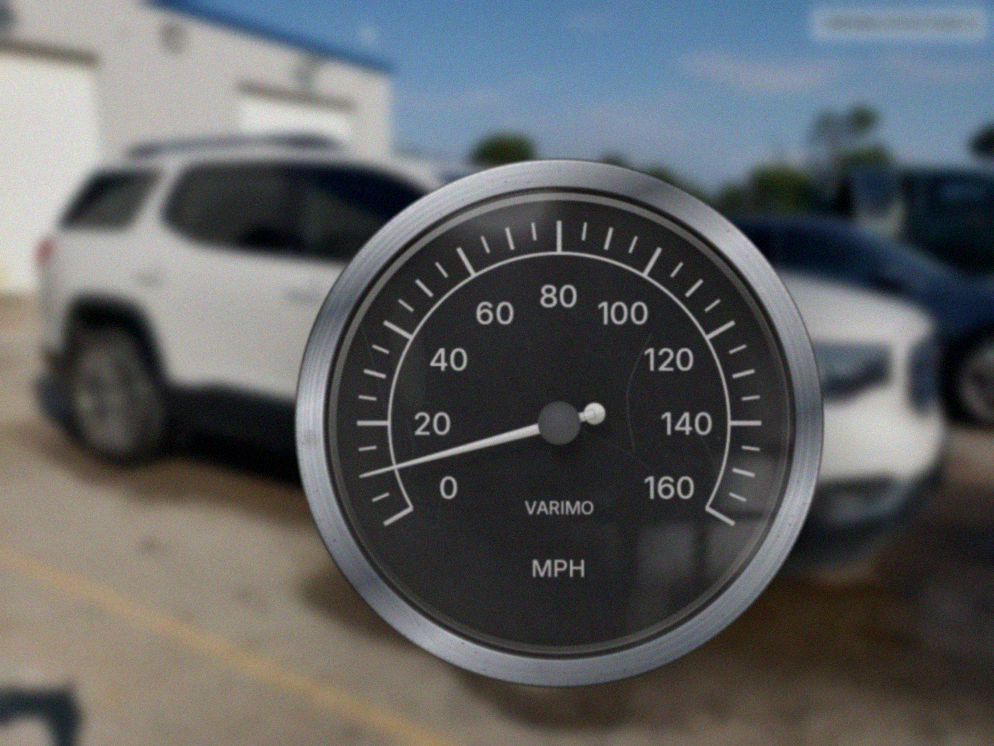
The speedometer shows 10 mph
